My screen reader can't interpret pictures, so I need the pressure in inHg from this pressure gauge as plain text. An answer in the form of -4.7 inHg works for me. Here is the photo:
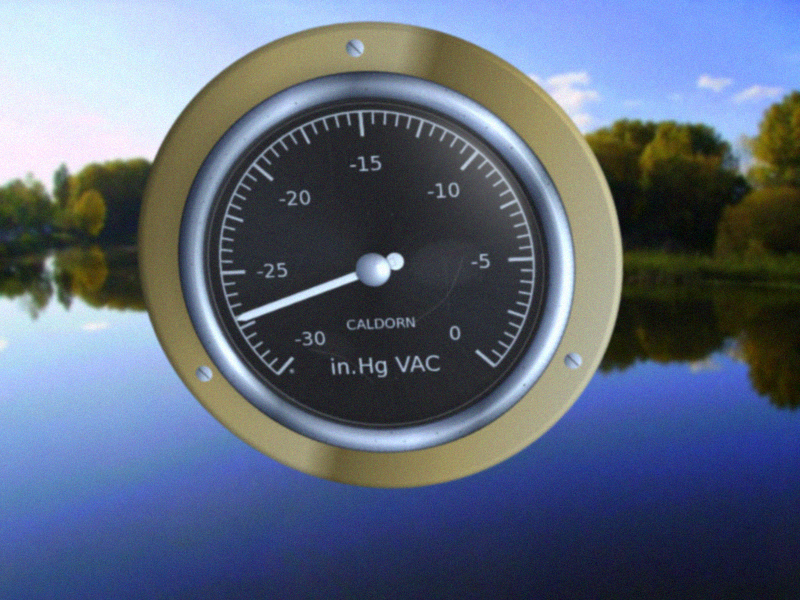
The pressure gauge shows -27 inHg
